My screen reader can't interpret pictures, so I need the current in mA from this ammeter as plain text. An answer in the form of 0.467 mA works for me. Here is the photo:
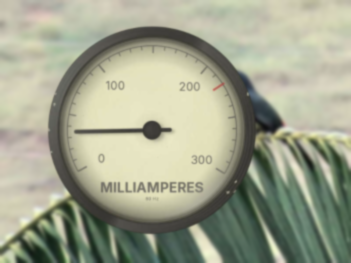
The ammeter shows 35 mA
